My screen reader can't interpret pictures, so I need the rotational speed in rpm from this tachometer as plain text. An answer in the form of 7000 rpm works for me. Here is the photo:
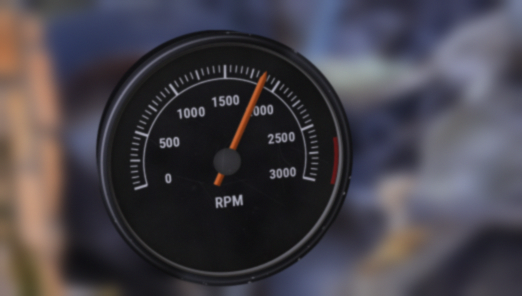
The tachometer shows 1850 rpm
